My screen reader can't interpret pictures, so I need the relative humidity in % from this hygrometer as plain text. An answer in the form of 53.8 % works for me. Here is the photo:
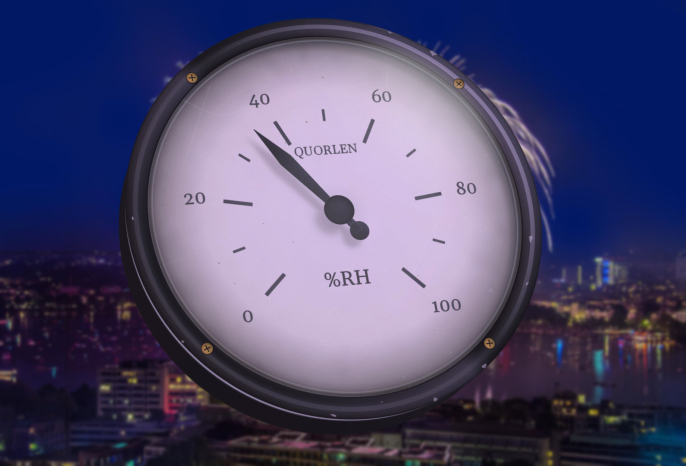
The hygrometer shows 35 %
